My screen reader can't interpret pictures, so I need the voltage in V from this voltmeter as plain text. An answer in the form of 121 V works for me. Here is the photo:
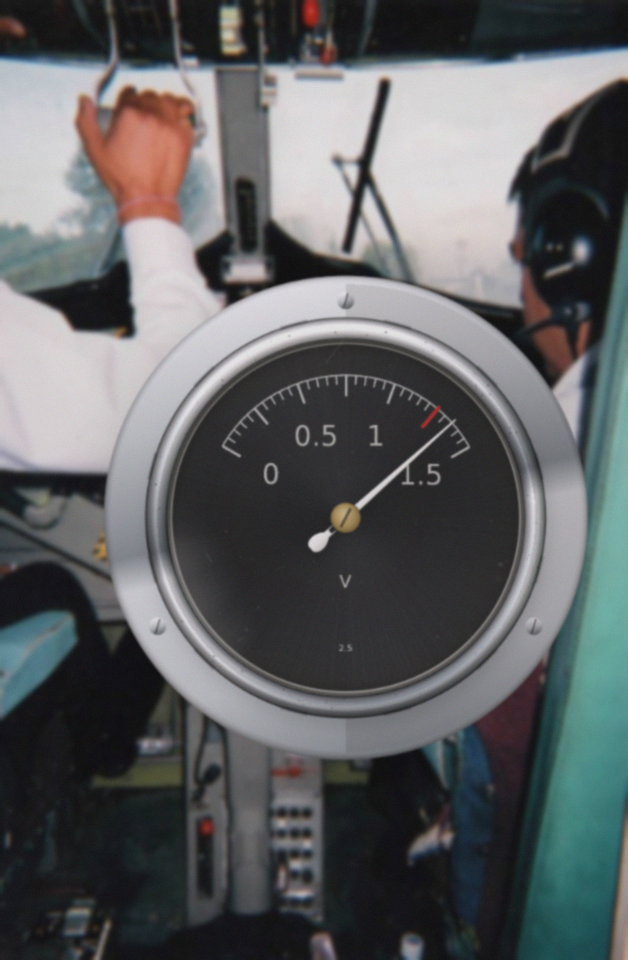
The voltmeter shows 1.35 V
